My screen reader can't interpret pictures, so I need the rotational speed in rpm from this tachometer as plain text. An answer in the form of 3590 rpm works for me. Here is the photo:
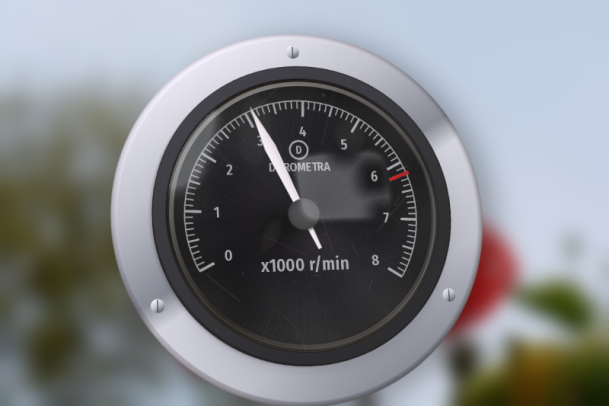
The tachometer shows 3100 rpm
